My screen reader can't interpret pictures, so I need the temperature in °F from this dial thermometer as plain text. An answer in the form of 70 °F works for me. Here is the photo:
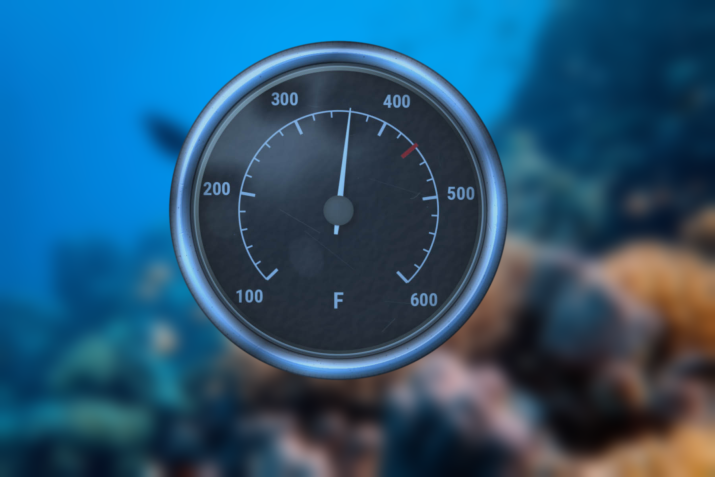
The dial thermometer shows 360 °F
